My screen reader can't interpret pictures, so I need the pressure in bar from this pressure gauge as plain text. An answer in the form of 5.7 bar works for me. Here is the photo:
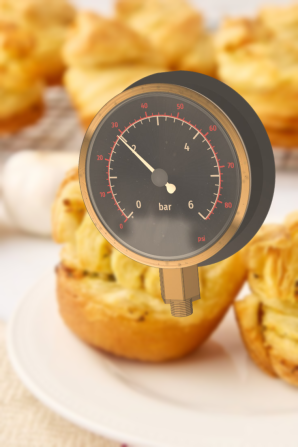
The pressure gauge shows 2 bar
